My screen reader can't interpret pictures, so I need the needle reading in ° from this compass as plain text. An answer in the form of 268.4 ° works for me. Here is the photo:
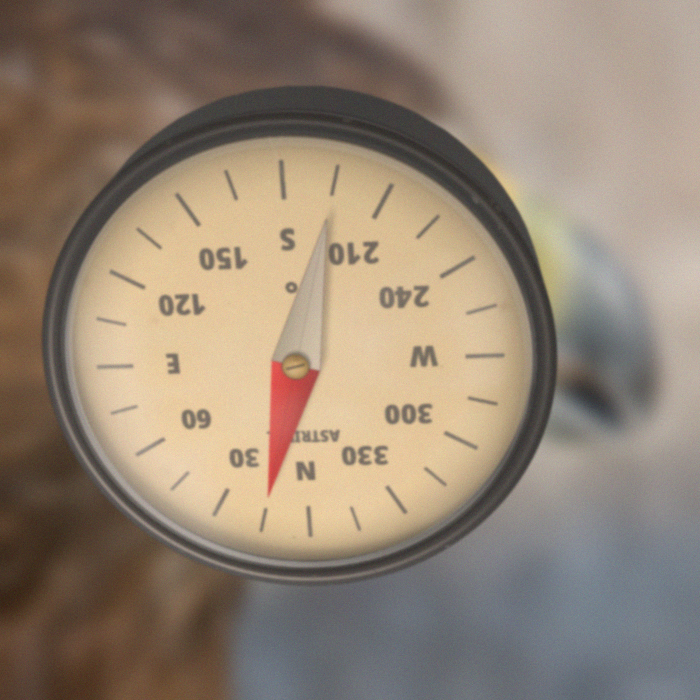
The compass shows 15 °
